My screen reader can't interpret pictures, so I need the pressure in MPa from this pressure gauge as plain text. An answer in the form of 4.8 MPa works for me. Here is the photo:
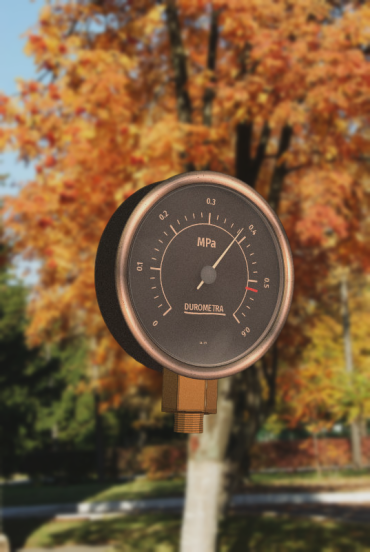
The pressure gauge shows 0.38 MPa
